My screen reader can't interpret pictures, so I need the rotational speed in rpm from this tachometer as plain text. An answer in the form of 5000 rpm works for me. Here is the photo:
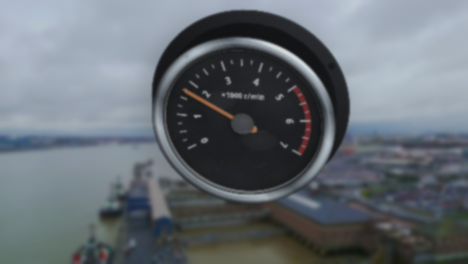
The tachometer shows 1750 rpm
